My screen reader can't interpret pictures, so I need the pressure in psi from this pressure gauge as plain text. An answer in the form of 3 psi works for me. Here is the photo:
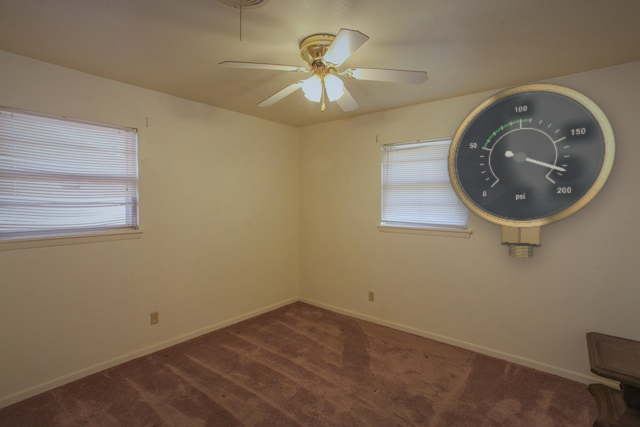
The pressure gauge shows 185 psi
